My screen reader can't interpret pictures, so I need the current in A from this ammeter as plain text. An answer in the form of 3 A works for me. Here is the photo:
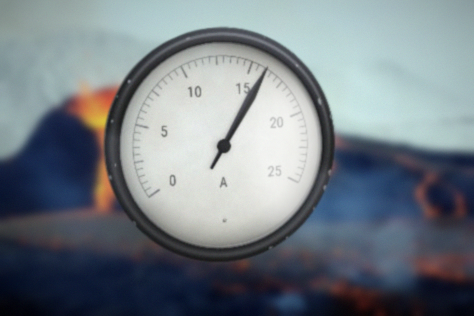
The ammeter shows 16 A
